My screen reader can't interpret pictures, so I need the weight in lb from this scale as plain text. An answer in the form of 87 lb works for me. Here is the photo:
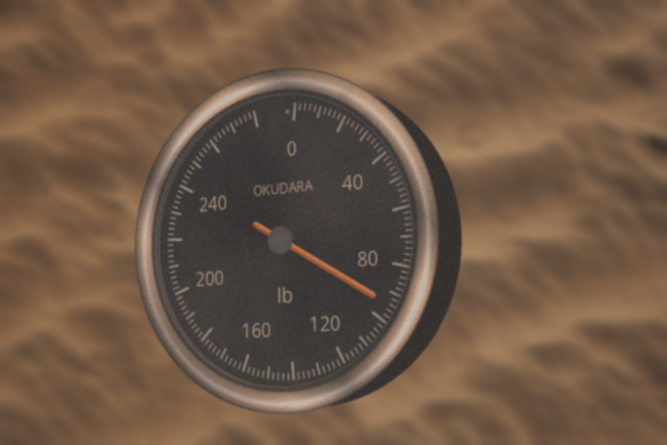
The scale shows 94 lb
